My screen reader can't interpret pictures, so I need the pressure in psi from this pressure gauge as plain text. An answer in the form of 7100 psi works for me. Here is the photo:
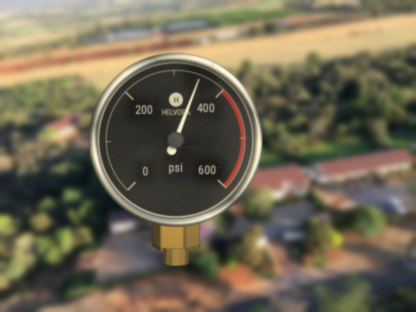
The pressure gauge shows 350 psi
